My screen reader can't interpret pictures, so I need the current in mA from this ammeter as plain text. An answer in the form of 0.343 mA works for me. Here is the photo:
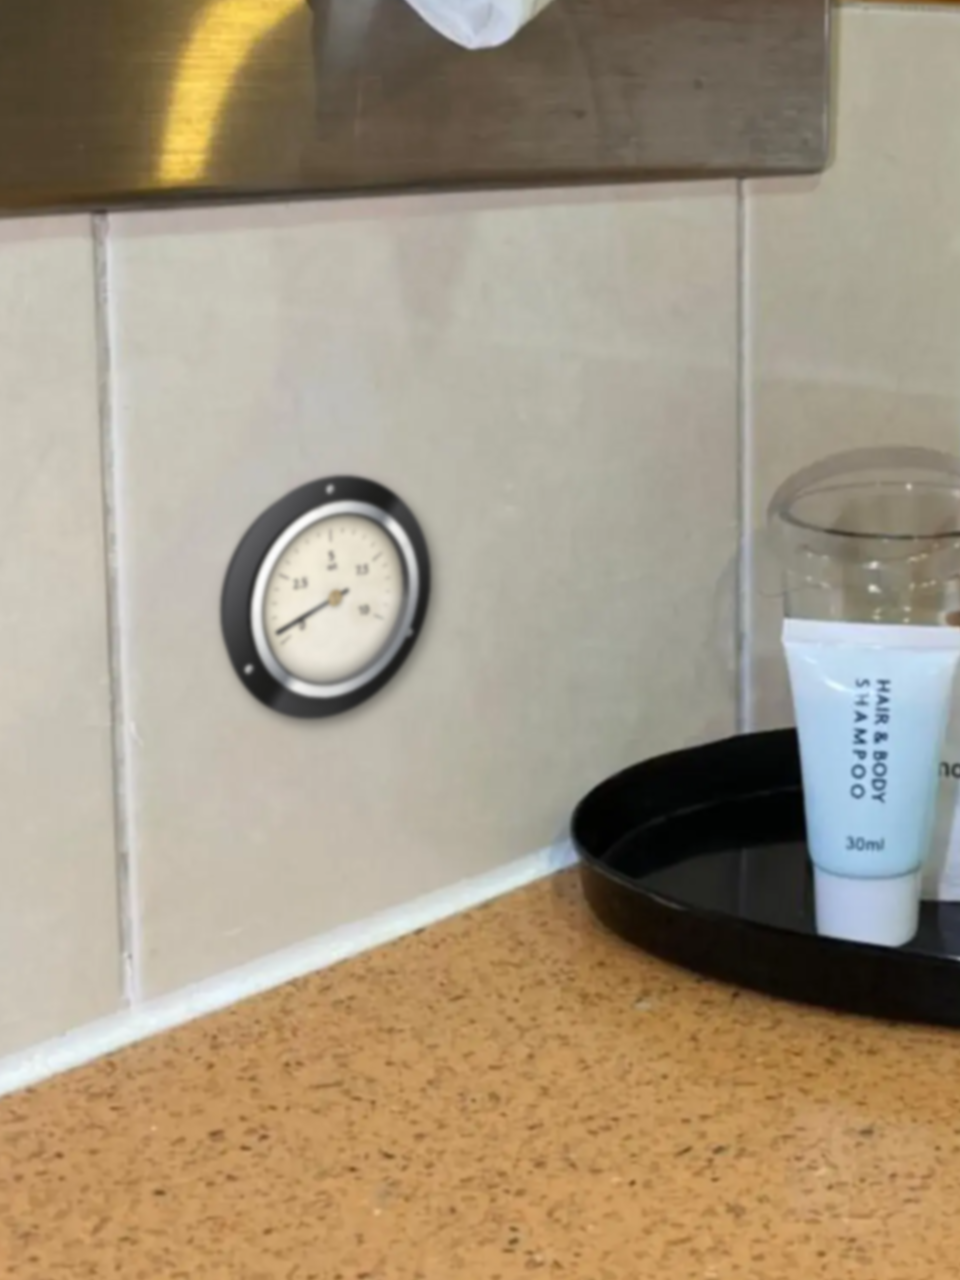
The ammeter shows 0.5 mA
